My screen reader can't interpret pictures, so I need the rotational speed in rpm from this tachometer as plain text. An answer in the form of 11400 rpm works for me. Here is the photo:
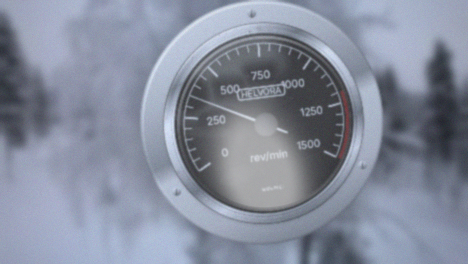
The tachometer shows 350 rpm
